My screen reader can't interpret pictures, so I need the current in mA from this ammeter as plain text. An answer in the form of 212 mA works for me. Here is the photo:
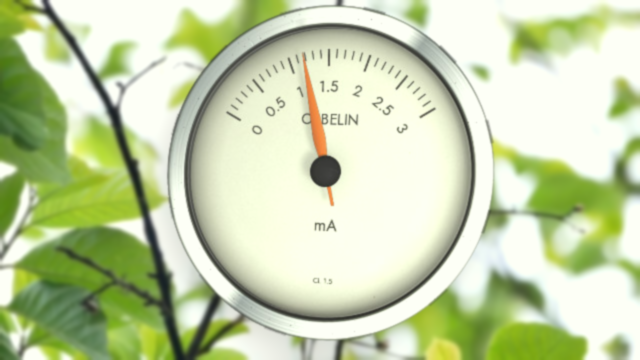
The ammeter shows 1.2 mA
